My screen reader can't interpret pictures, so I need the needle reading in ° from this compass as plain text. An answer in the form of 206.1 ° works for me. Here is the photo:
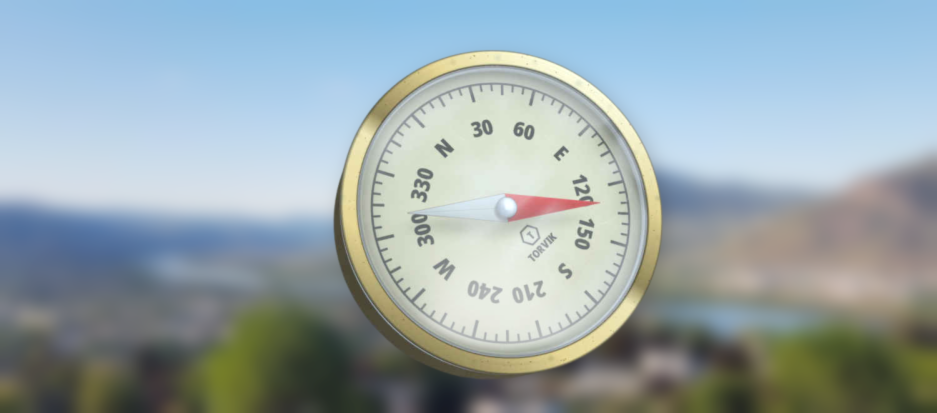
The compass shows 130 °
